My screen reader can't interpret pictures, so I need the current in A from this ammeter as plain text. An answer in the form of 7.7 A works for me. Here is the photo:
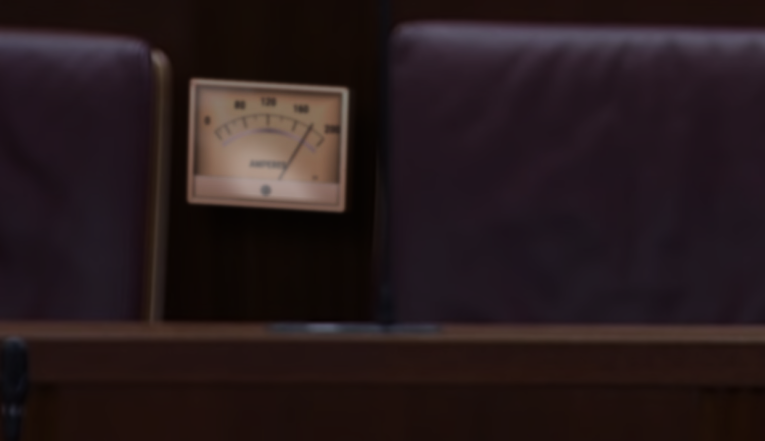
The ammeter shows 180 A
